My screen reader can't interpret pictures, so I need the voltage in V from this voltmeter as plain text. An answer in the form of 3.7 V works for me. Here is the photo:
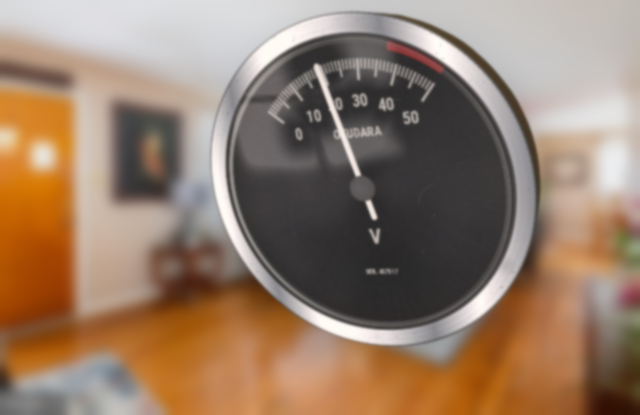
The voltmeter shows 20 V
